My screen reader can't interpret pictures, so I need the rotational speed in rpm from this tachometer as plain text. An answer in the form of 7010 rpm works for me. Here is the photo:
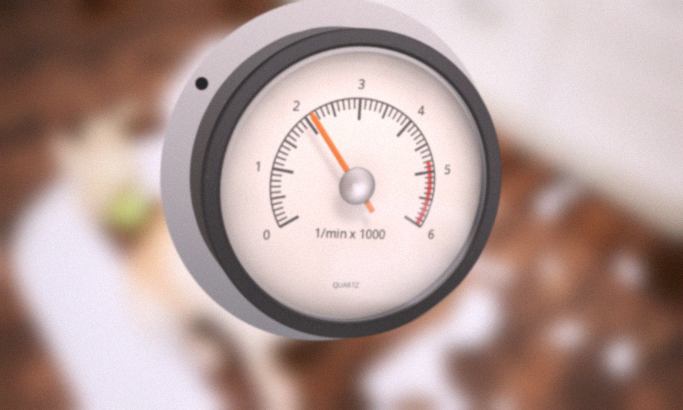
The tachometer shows 2100 rpm
